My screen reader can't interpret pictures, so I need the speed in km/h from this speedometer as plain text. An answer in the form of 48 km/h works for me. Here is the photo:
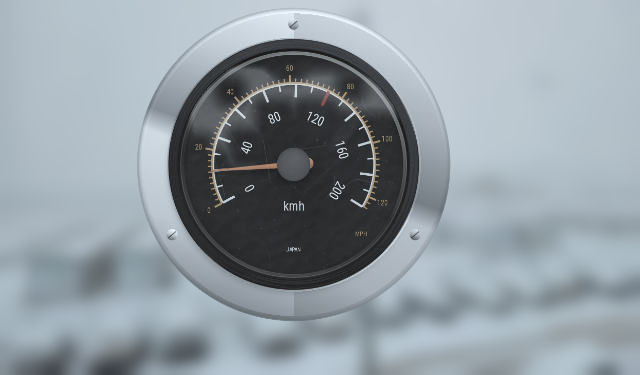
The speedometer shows 20 km/h
